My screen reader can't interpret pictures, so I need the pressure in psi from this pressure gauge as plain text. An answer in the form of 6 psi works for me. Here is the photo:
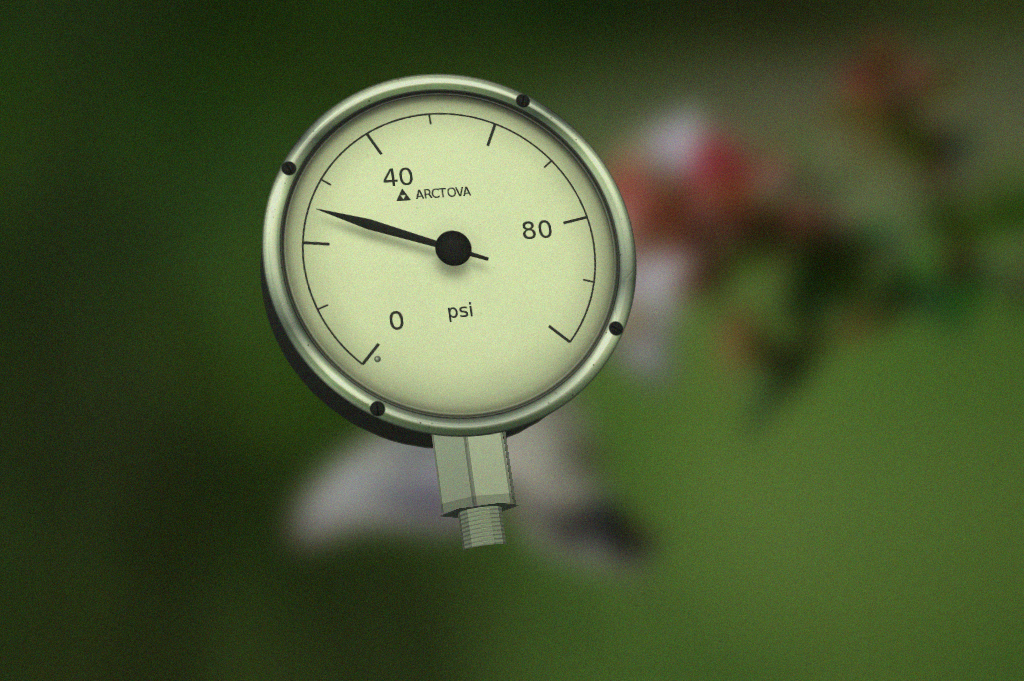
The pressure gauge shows 25 psi
